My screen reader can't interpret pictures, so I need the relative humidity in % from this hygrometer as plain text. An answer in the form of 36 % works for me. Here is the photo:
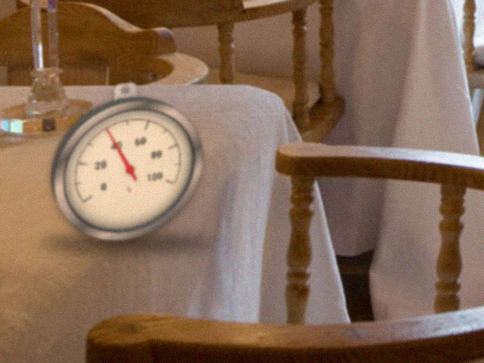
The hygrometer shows 40 %
